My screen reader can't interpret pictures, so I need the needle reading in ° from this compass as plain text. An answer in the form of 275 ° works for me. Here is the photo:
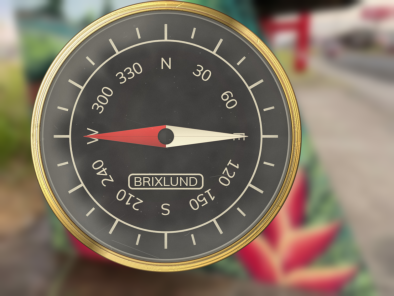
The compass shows 270 °
